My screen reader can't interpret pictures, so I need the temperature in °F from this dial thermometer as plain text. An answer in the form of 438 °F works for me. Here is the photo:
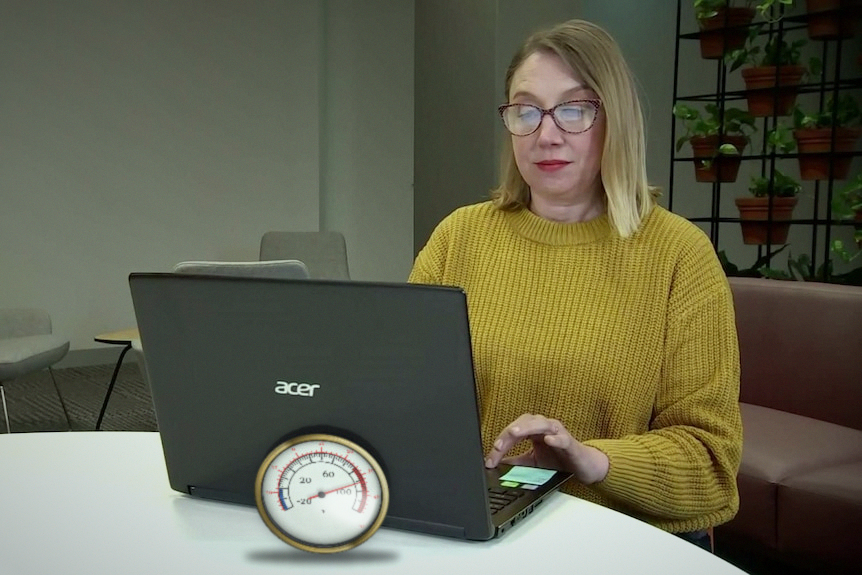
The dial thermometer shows 90 °F
